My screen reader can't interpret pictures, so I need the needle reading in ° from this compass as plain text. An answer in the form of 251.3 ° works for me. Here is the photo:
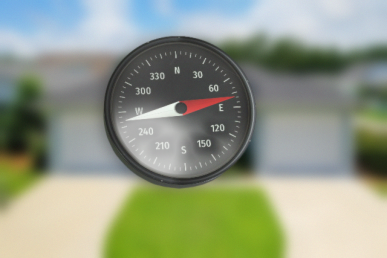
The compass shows 80 °
